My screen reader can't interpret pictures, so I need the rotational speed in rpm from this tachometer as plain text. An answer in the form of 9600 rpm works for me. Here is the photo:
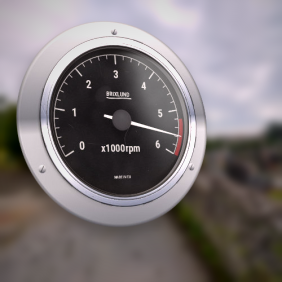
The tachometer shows 5600 rpm
